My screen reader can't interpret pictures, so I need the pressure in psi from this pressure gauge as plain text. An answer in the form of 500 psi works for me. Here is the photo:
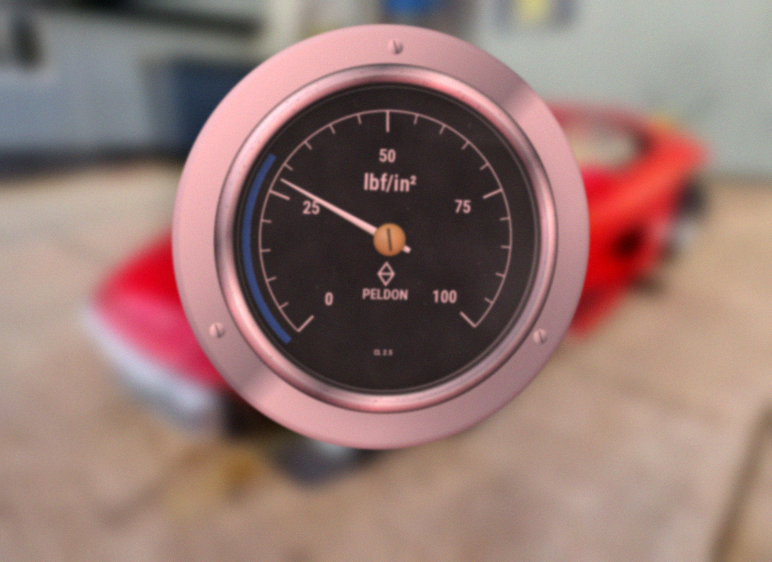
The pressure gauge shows 27.5 psi
